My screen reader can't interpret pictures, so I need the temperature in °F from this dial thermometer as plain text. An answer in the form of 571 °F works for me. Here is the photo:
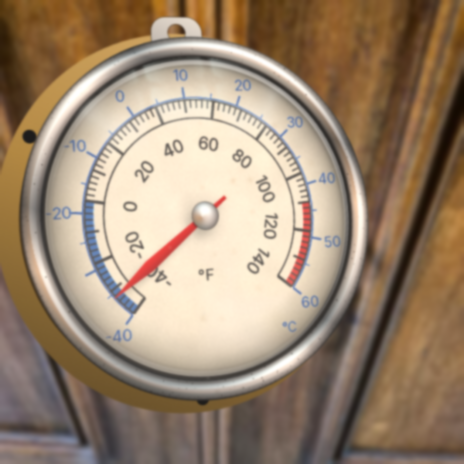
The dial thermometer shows -32 °F
